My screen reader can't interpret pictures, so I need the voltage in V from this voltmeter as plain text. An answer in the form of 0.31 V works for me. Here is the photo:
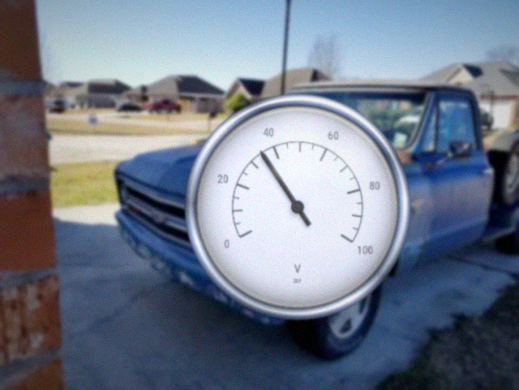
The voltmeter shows 35 V
